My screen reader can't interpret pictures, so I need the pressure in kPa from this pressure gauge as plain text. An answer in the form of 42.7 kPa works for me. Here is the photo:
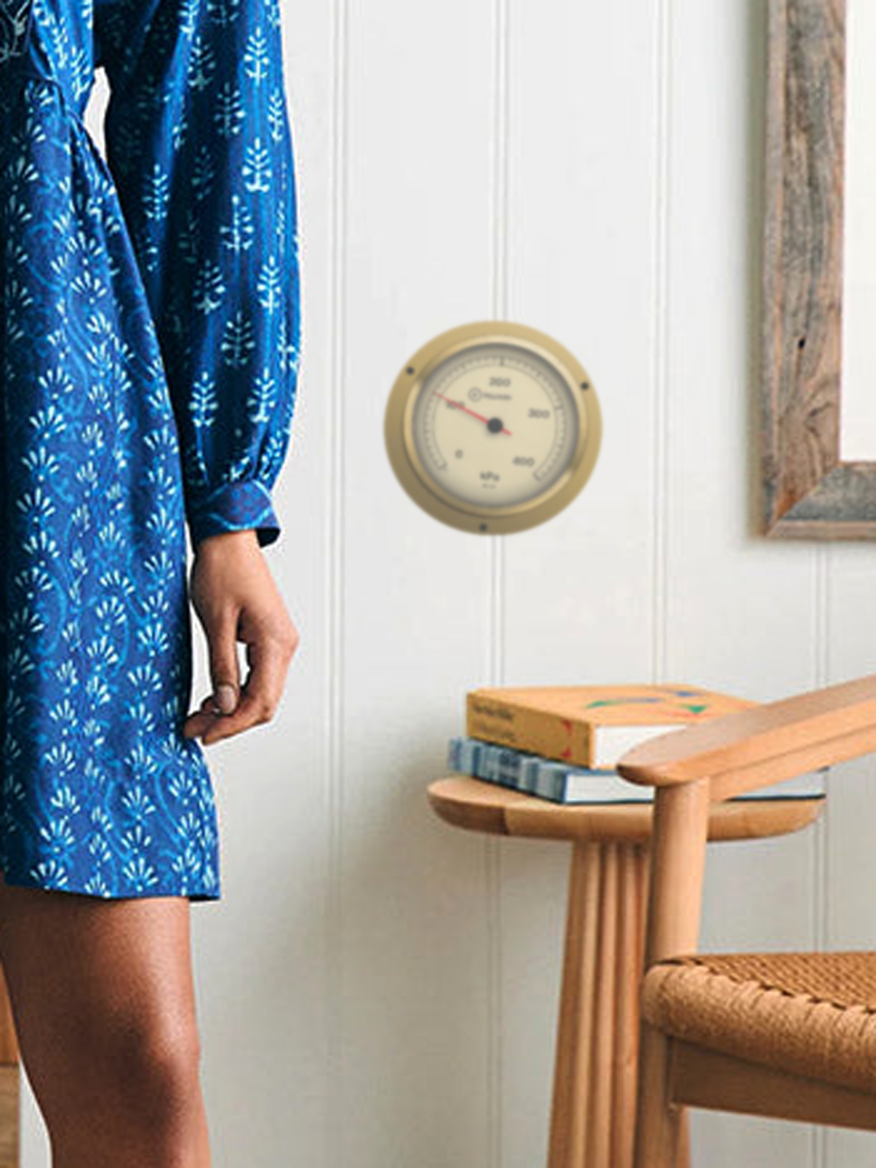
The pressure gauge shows 100 kPa
